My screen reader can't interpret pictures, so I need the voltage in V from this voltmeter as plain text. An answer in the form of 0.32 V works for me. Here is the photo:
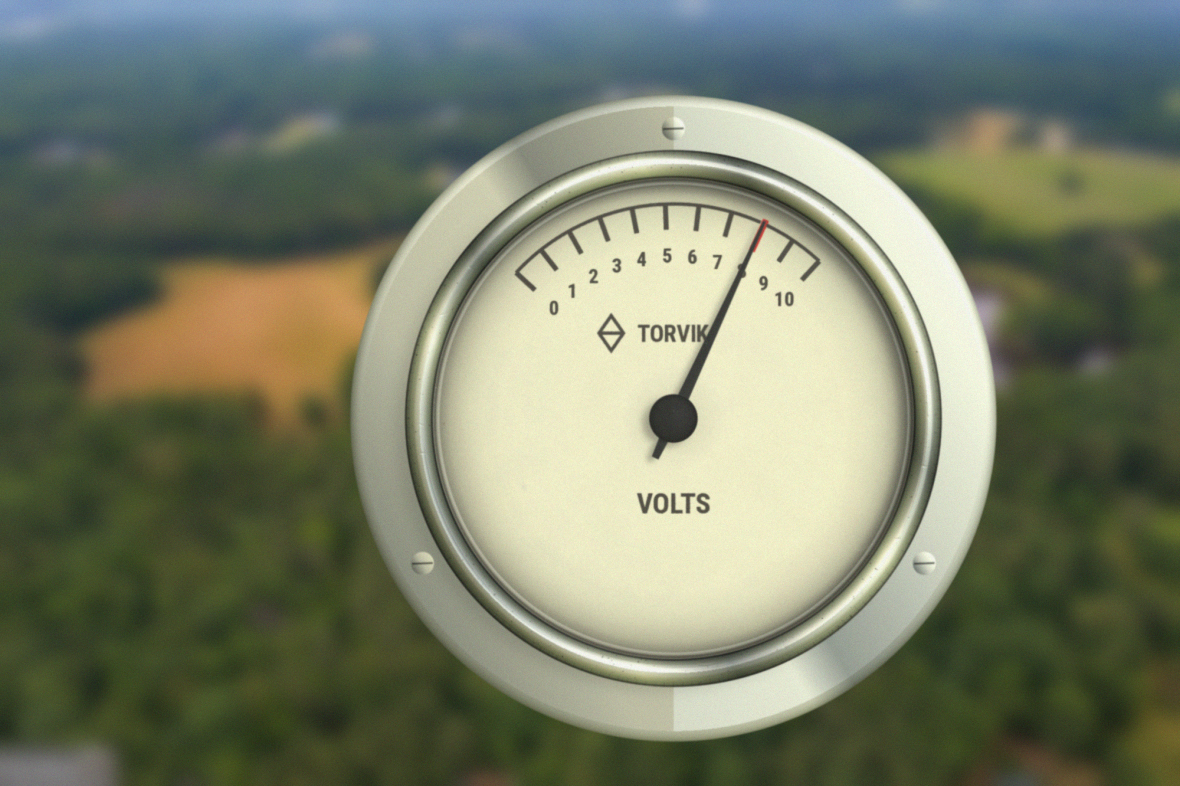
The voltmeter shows 8 V
